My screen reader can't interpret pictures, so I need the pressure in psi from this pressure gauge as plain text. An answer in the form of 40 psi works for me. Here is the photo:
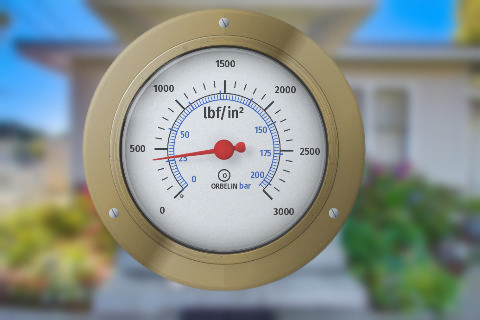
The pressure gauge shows 400 psi
